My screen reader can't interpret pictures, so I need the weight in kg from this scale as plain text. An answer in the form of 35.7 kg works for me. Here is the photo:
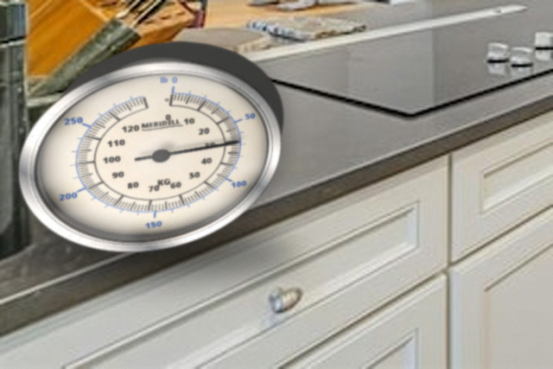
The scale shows 30 kg
